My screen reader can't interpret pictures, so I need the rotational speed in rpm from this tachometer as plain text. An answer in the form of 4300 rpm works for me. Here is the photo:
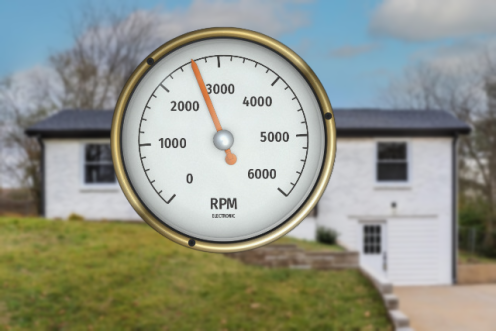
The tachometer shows 2600 rpm
